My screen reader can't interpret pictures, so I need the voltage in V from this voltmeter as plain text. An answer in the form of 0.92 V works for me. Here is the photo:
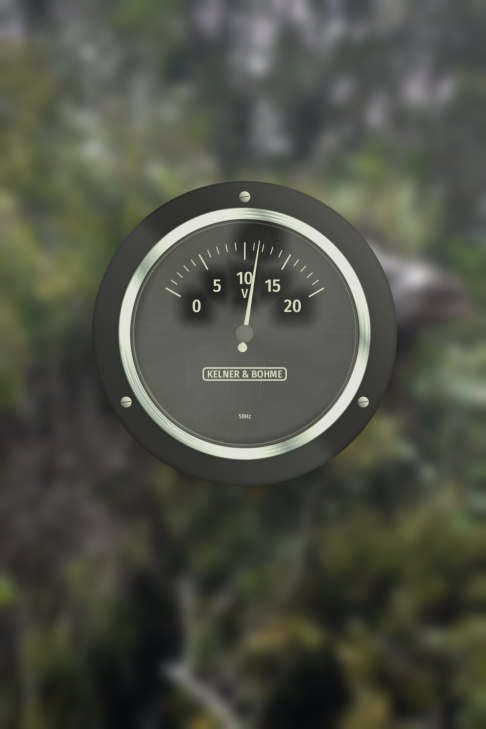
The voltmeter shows 11.5 V
